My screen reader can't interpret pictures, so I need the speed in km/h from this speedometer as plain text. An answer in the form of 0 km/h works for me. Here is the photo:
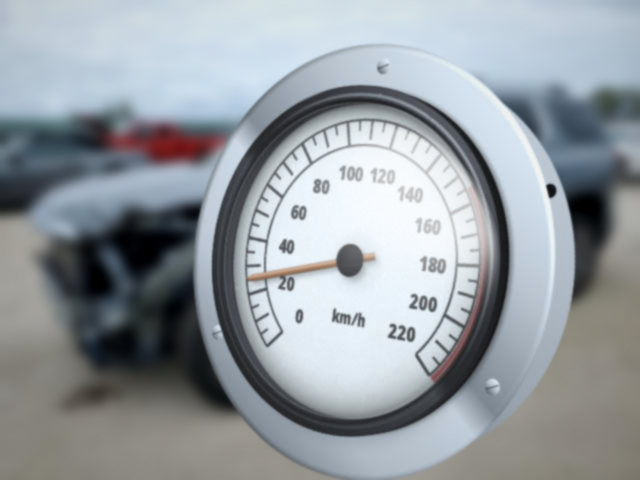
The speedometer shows 25 km/h
